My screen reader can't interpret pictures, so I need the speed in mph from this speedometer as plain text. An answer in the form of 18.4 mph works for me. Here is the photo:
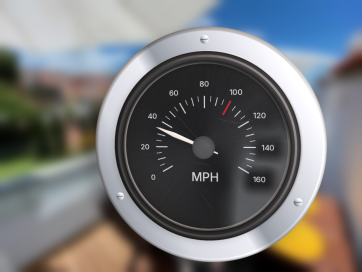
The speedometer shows 35 mph
